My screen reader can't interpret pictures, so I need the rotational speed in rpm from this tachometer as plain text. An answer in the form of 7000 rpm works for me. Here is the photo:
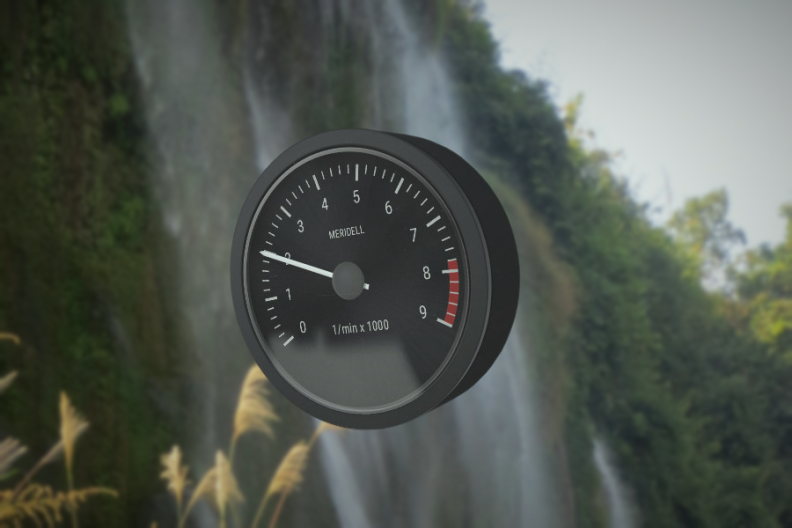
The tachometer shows 2000 rpm
